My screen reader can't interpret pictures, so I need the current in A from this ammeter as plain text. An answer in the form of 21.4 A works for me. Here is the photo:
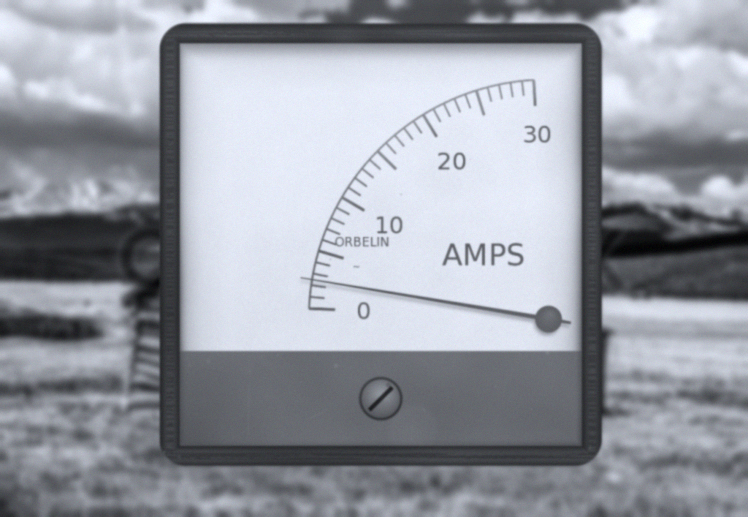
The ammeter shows 2.5 A
